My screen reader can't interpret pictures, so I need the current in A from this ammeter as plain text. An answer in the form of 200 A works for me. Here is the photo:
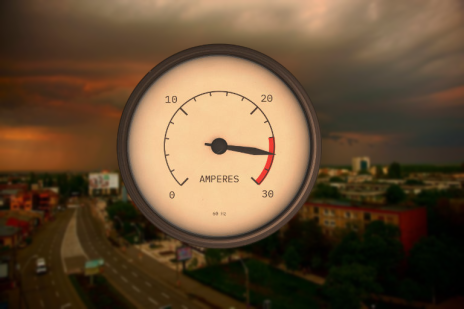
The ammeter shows 26 A
